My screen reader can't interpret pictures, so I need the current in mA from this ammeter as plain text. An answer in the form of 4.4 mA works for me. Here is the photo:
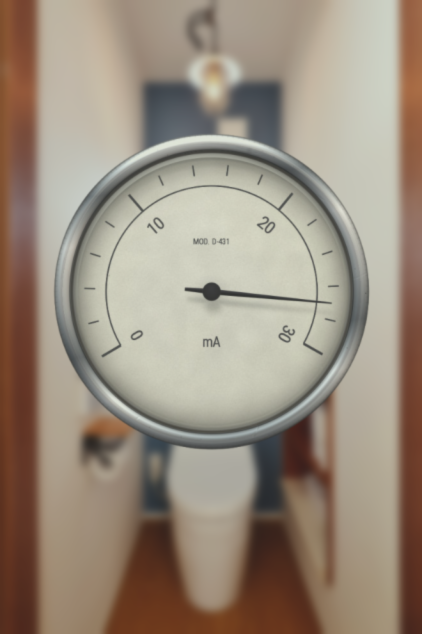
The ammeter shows 27 mA
